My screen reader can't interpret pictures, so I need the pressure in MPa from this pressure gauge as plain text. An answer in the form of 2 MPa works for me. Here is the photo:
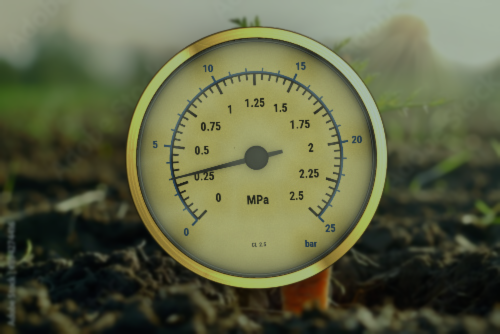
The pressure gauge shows 0.3 MPa
